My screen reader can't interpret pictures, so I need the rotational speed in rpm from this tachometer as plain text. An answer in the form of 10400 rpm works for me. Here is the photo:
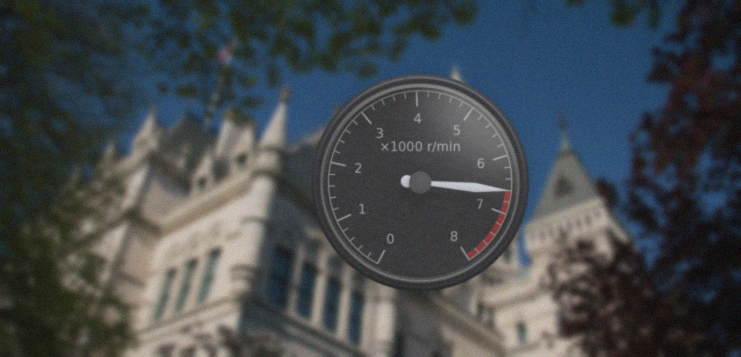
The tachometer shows 6600 rpm
